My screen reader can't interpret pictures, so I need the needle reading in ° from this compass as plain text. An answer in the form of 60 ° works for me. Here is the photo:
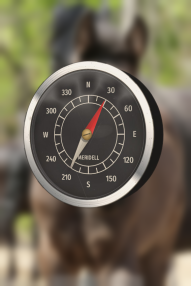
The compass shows 30 °
